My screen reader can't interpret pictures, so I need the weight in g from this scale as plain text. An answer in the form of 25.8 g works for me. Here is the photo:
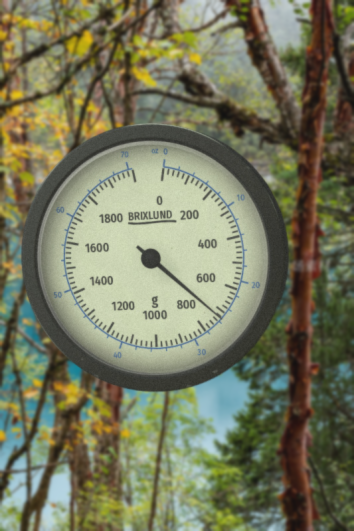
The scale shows 720 g
